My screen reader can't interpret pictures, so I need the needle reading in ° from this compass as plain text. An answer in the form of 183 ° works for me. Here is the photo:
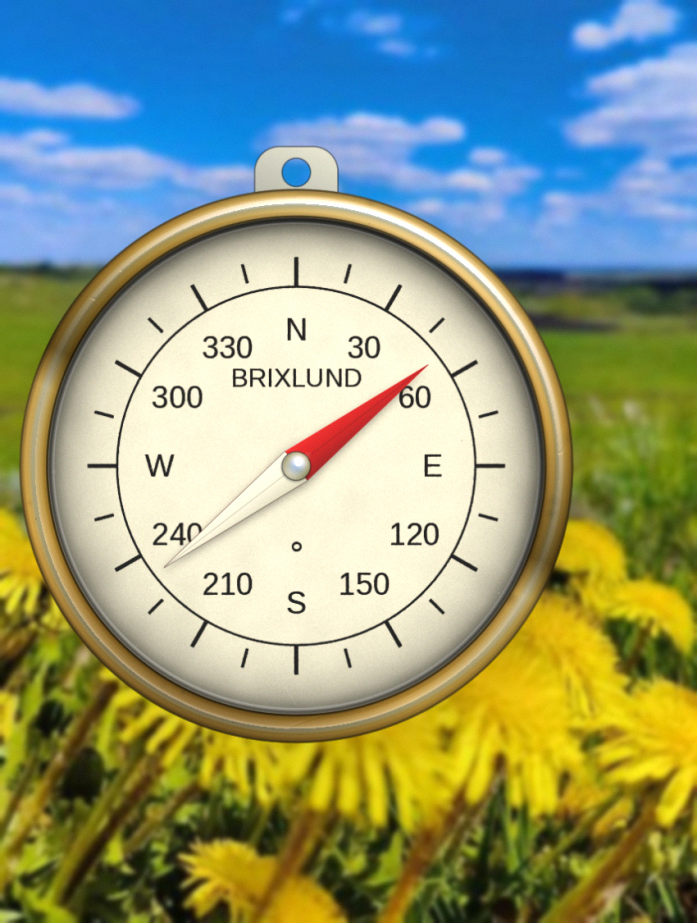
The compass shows 52.5 °
